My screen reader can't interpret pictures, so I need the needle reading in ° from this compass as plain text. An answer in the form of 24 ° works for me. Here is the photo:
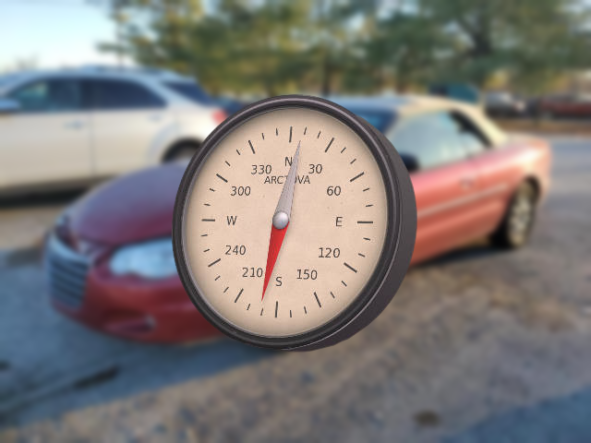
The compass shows 190 °
